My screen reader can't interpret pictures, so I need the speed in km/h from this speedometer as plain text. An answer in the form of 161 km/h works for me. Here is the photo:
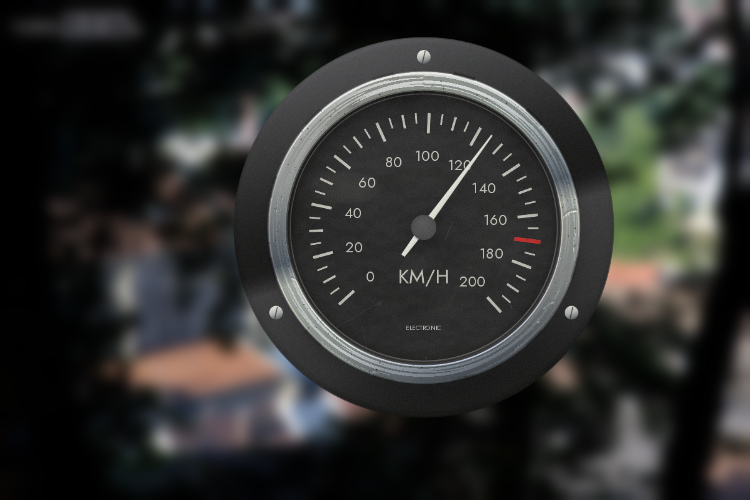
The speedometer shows 125 km/h
